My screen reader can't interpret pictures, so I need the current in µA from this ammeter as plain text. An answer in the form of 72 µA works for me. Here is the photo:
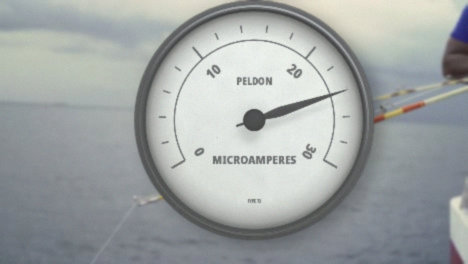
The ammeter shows 24 µA
